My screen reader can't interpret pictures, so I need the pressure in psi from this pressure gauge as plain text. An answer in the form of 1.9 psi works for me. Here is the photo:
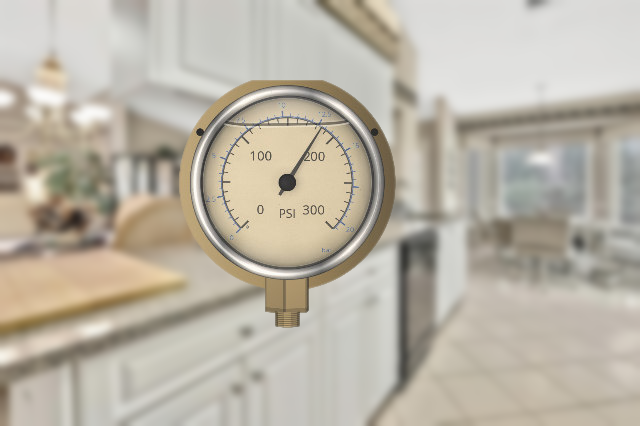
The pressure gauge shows 185 psi
